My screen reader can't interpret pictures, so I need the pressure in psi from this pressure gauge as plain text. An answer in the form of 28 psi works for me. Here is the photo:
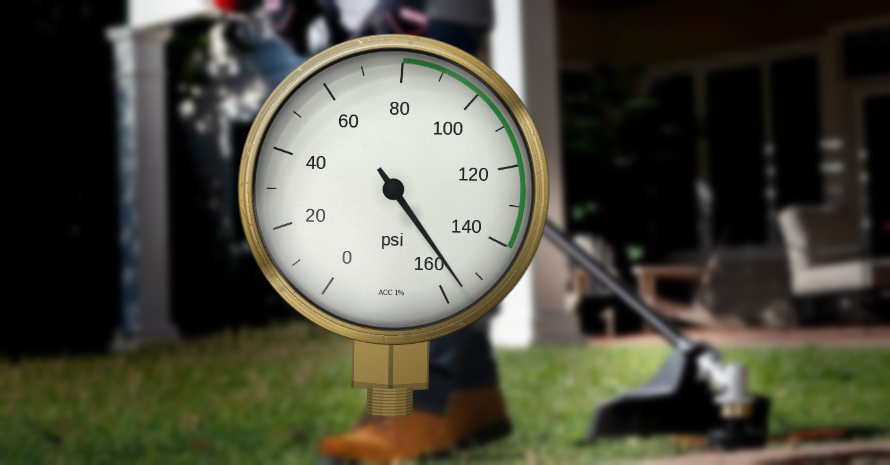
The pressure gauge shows 155 psi
